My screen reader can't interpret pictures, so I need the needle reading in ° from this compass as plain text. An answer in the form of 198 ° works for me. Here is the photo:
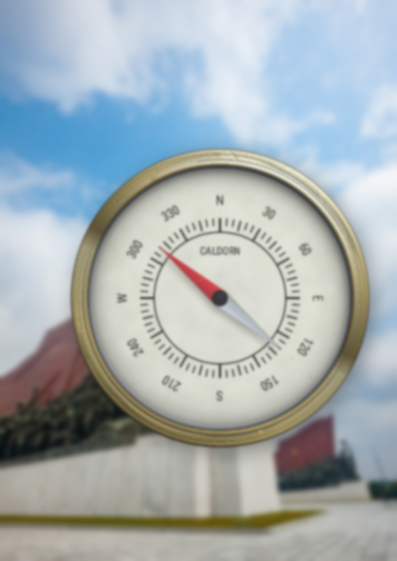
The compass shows 310 °
